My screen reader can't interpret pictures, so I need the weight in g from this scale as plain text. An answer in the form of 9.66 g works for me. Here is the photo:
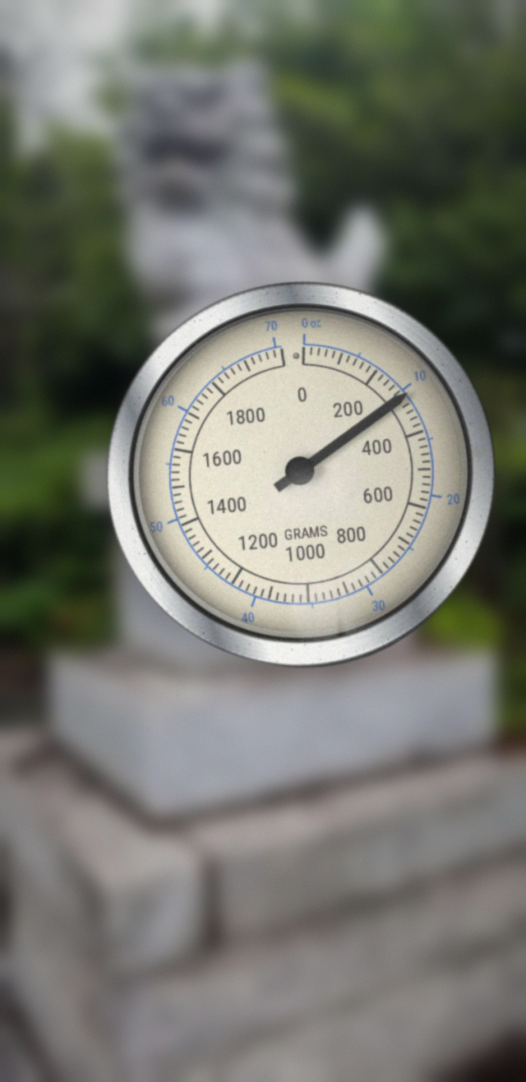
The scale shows 300 g
